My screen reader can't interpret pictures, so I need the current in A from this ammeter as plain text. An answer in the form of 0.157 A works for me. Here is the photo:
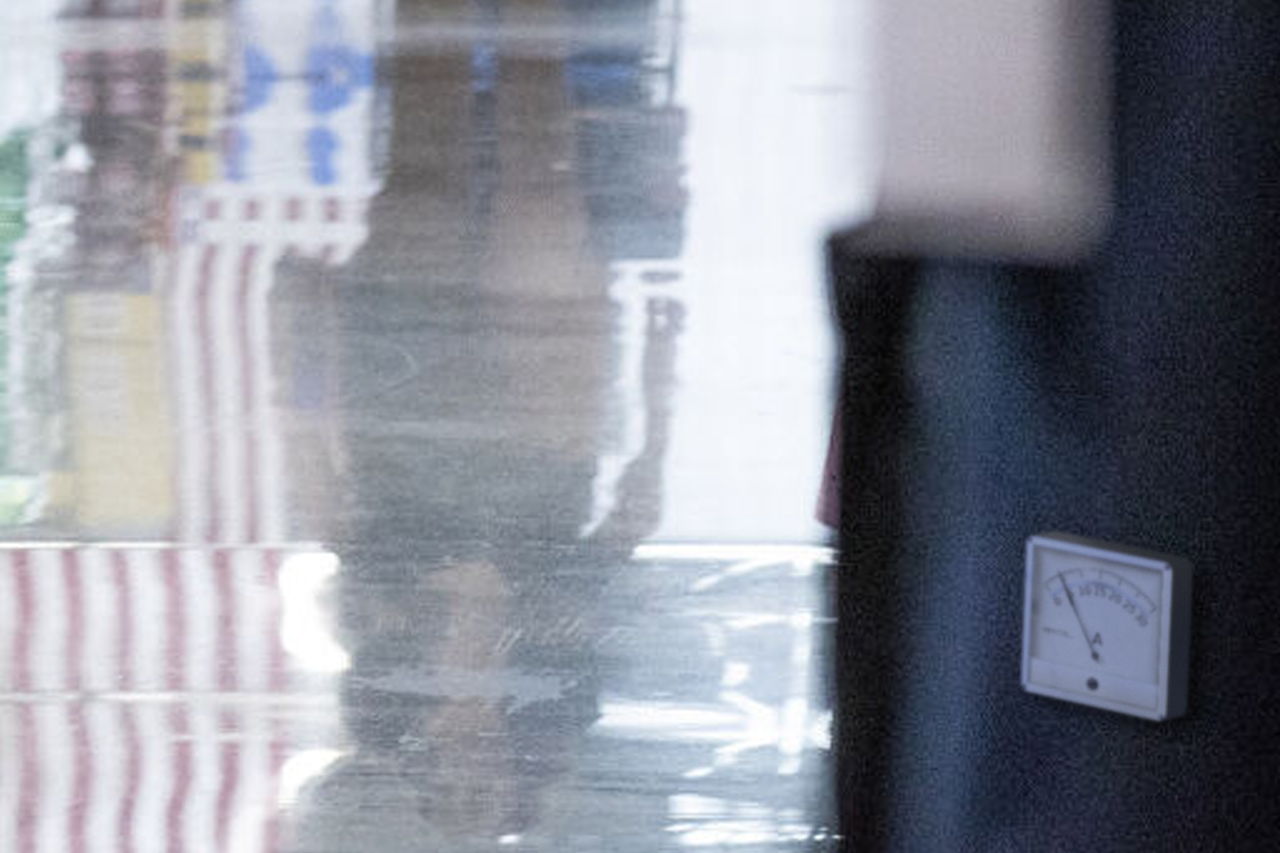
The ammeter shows 5 A
